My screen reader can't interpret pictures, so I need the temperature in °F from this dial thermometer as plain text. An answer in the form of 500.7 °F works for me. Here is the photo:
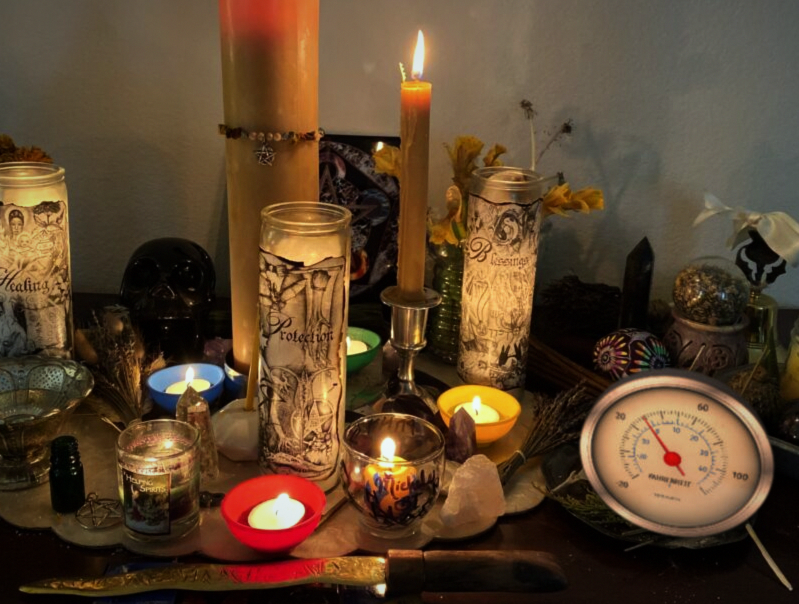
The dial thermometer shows 30 °F
